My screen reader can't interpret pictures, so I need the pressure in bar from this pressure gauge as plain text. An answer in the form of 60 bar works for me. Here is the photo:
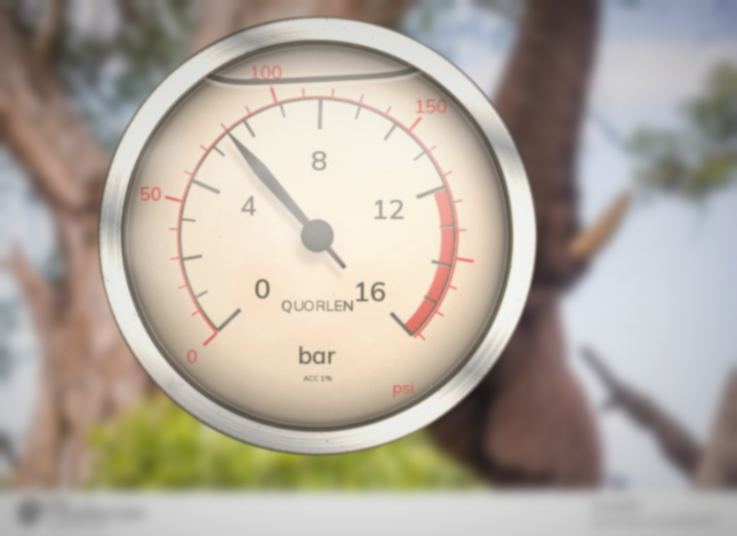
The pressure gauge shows 5.5 bar
